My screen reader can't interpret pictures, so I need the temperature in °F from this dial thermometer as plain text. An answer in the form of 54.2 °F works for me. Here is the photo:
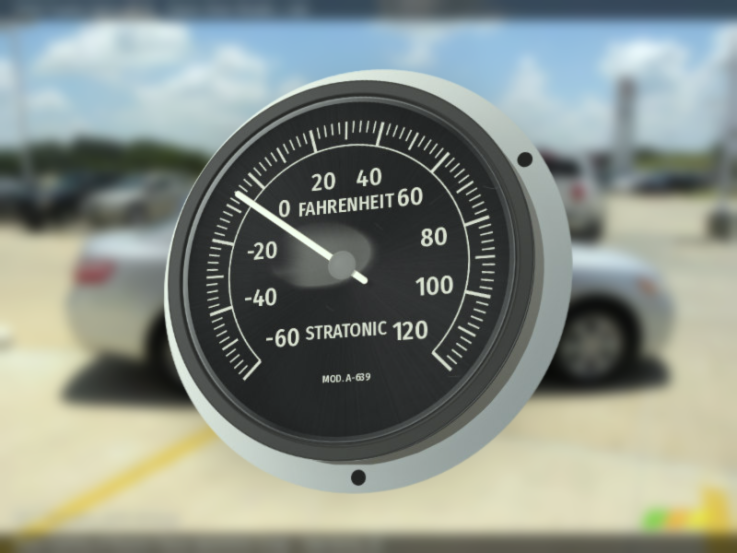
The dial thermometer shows -6 °F
